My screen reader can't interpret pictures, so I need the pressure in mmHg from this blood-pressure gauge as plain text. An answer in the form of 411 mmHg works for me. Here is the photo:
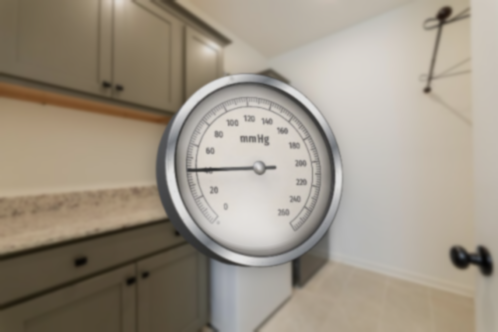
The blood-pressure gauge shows 40 mmHg
